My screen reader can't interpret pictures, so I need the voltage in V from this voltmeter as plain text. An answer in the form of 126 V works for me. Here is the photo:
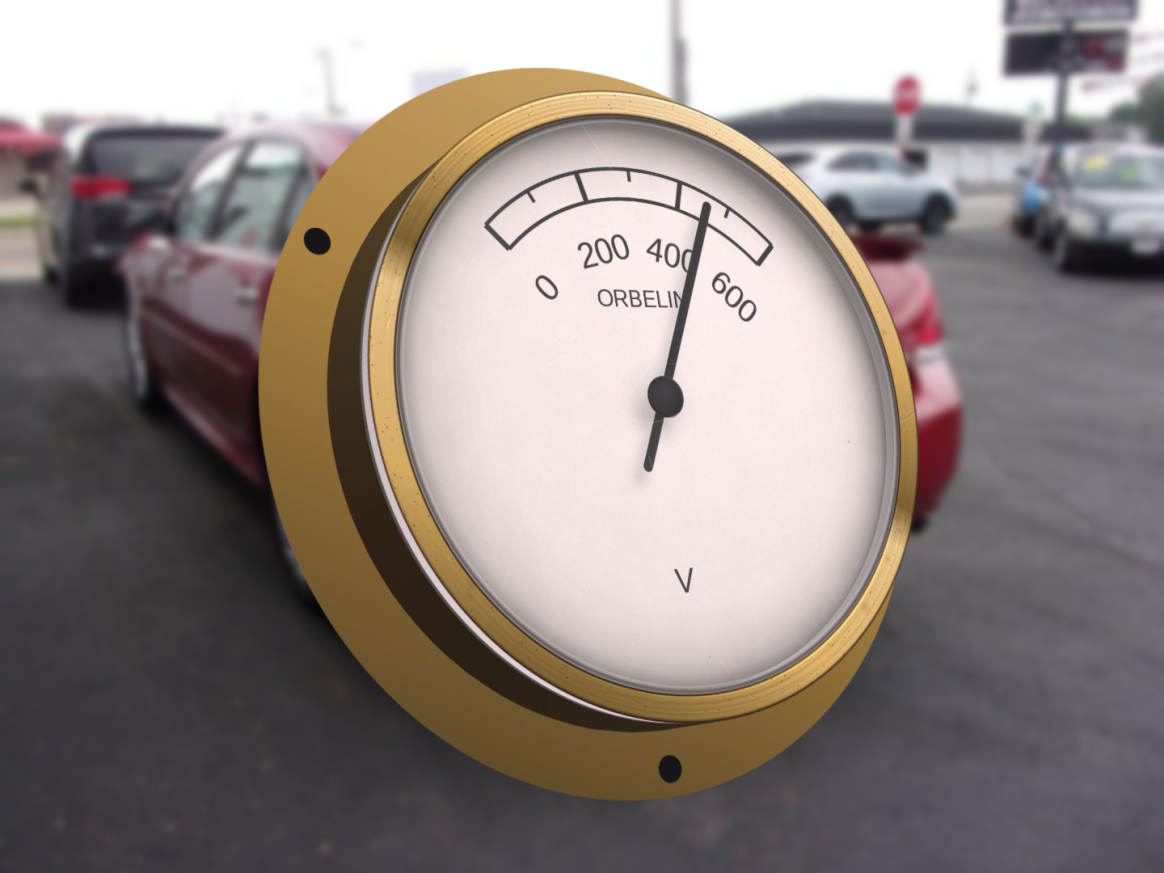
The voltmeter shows 450 V
